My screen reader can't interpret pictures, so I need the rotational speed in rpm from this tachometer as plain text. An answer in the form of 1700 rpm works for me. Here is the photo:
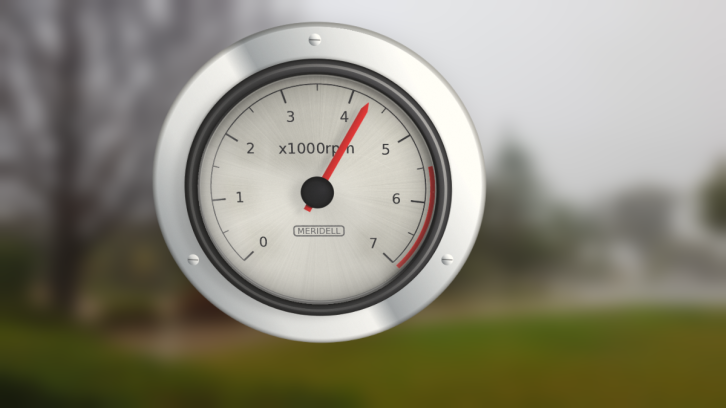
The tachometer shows 4250 rpm
